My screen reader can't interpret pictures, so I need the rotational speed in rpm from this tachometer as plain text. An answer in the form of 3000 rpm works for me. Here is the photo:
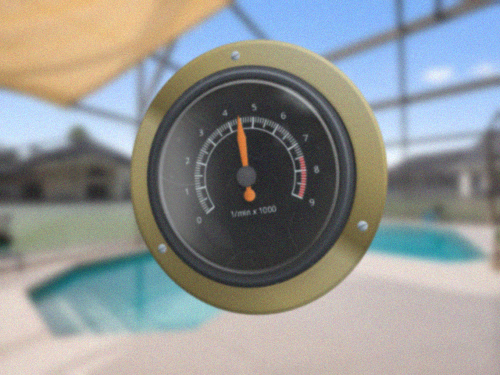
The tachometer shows 4500 rpm
